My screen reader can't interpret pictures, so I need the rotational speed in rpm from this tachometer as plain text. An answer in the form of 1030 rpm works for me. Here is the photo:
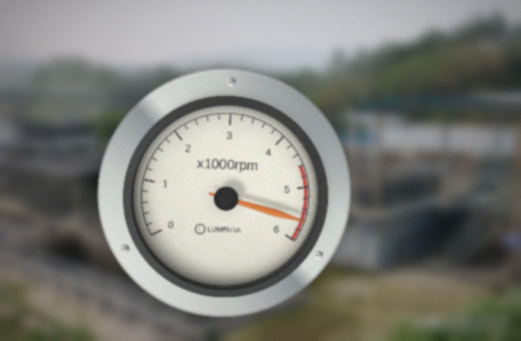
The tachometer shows 5600 rpm
